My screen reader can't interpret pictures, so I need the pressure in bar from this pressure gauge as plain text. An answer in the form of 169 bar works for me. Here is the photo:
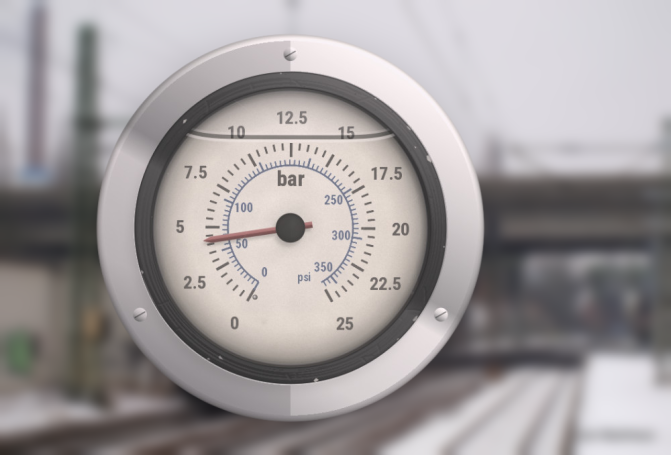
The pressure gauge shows 4.25 bar
